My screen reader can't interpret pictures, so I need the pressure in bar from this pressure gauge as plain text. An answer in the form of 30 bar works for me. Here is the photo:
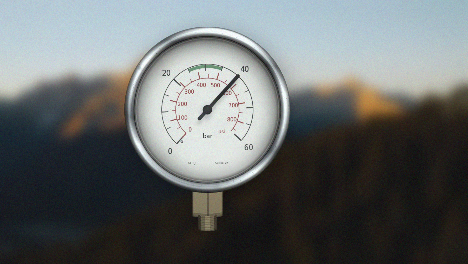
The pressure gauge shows 40 bar
